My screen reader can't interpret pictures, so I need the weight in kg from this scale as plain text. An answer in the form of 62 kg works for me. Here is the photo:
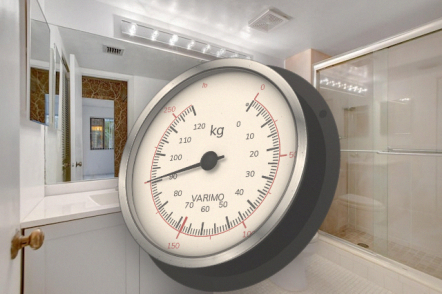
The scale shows 90 kg
